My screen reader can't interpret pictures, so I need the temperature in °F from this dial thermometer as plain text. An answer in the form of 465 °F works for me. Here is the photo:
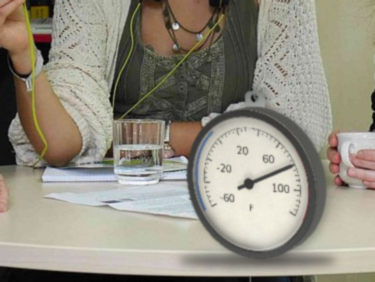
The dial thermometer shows 80 °F
